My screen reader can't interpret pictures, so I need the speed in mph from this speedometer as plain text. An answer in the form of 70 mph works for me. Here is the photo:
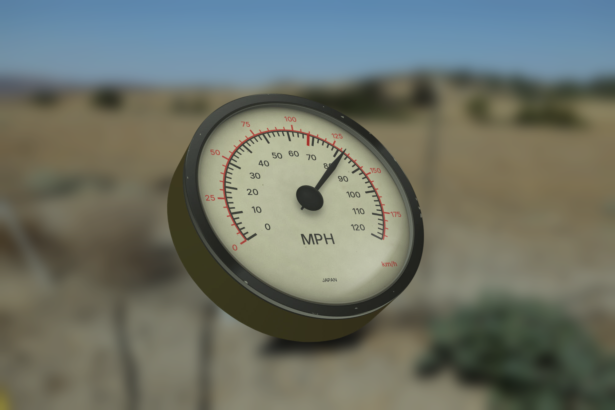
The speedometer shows 82 mph
